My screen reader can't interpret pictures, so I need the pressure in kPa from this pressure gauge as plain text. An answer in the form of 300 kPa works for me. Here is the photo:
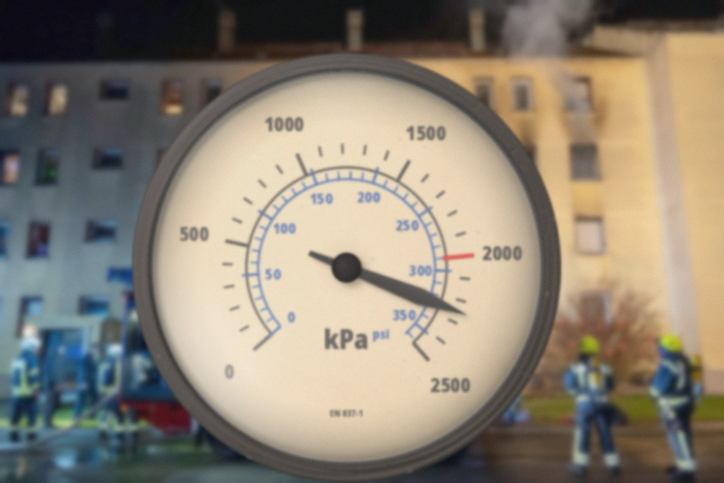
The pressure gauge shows 2250 kPa
